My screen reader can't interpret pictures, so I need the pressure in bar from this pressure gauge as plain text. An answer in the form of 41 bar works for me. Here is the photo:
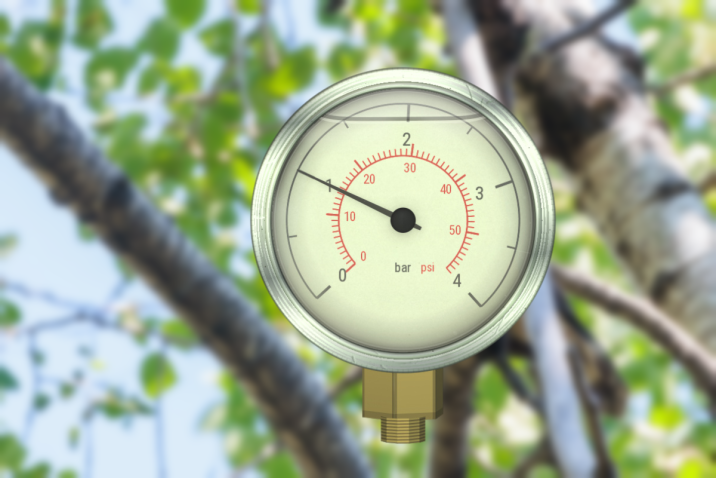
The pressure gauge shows 1 bar
